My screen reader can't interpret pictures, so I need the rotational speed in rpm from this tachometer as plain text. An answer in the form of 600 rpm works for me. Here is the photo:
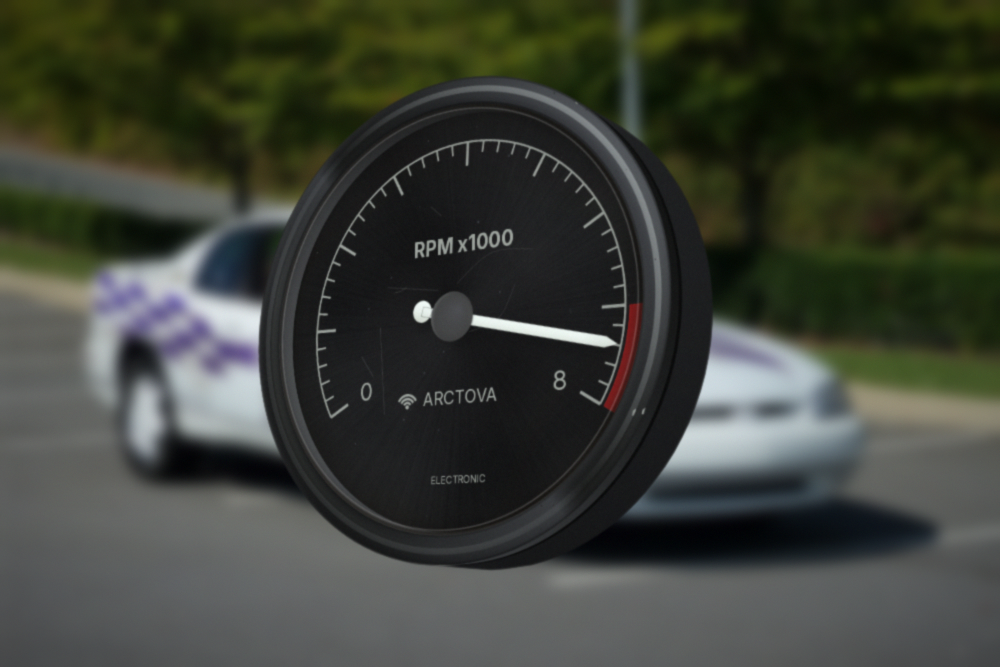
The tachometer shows 7400 rpm
